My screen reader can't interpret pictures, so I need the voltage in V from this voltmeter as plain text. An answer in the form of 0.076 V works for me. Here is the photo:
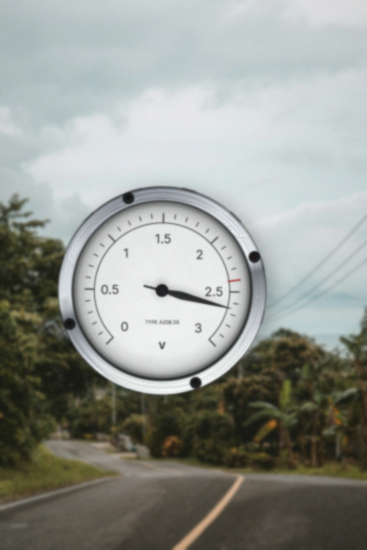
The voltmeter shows 2.65 V
